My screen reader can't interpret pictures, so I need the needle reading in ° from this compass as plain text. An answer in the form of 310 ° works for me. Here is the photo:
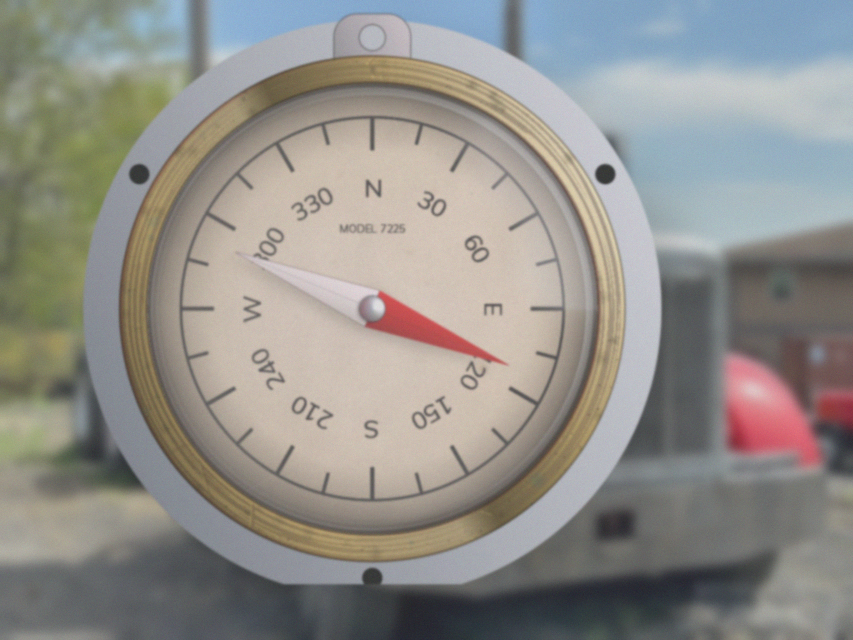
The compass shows 112.5 °
